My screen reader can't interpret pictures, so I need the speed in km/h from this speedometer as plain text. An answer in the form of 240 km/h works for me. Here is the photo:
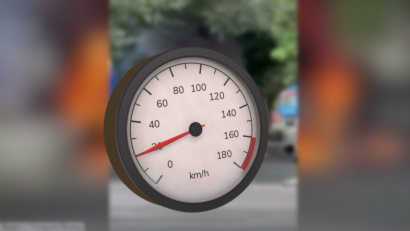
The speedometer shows 20 km/h
